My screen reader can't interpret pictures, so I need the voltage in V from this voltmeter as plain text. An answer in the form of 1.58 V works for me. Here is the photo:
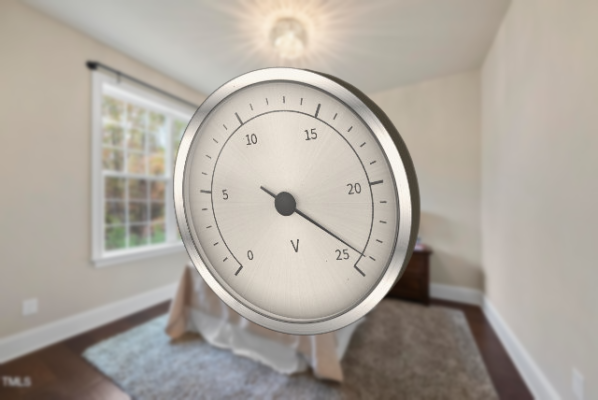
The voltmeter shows 24 V
